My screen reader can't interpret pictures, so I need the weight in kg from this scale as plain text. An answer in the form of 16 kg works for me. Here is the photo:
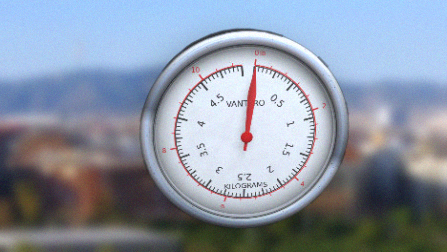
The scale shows 0 kg
